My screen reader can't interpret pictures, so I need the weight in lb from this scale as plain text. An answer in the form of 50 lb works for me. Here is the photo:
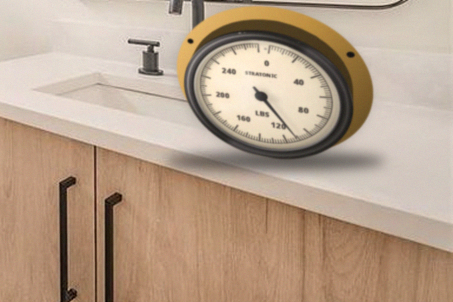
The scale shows 110 lb
